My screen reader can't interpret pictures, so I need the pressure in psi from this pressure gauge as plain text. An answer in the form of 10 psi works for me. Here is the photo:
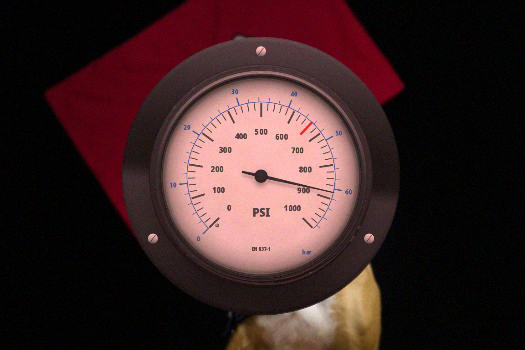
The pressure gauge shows 880 psi
